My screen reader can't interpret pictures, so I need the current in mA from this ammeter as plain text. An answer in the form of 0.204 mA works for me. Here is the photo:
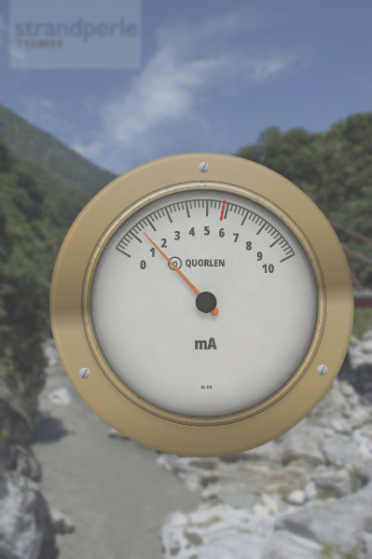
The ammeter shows 1.4 mA
